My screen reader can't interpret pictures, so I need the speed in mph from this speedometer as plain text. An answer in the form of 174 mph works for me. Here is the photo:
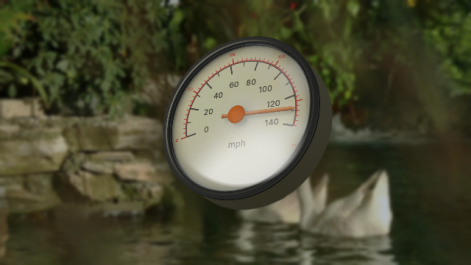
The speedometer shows 130 mph
